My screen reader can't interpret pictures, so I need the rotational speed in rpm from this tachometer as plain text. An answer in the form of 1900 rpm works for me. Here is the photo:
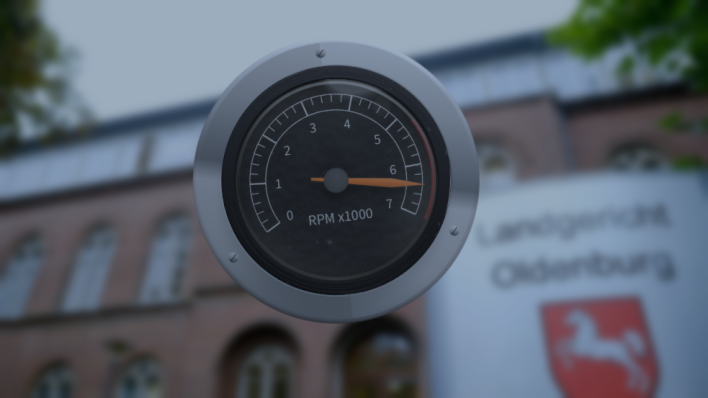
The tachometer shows 6400 rpm
